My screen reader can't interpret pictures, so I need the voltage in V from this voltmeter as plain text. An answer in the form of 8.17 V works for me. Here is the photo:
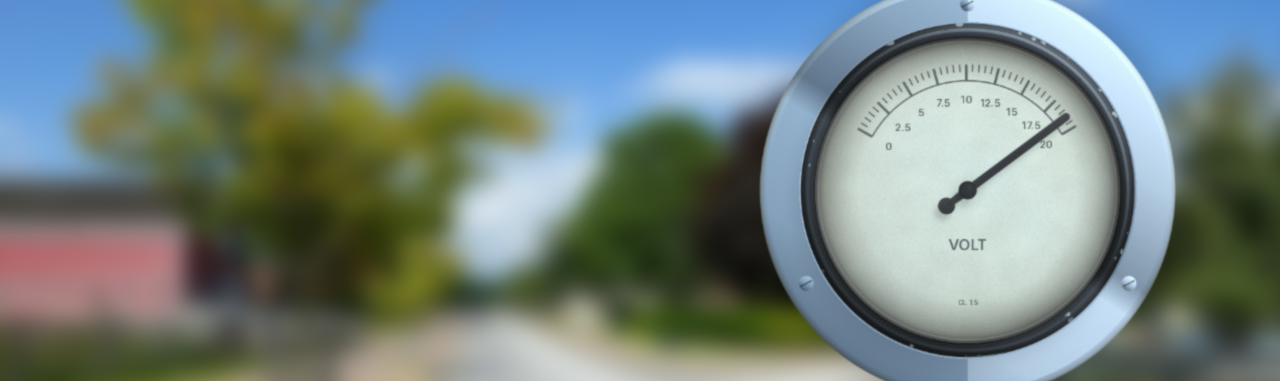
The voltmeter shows 19 V
